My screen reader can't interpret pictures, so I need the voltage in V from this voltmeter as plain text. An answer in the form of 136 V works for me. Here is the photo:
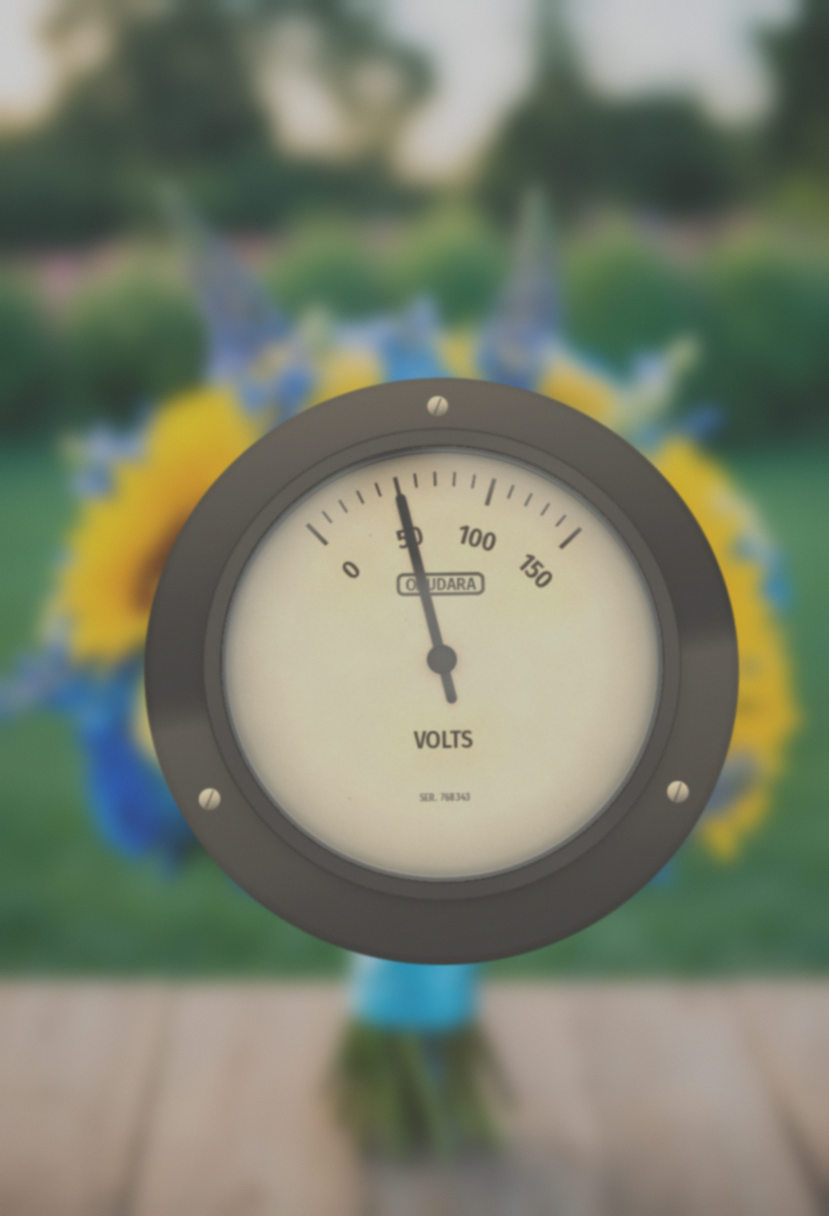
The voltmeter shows 50 V
